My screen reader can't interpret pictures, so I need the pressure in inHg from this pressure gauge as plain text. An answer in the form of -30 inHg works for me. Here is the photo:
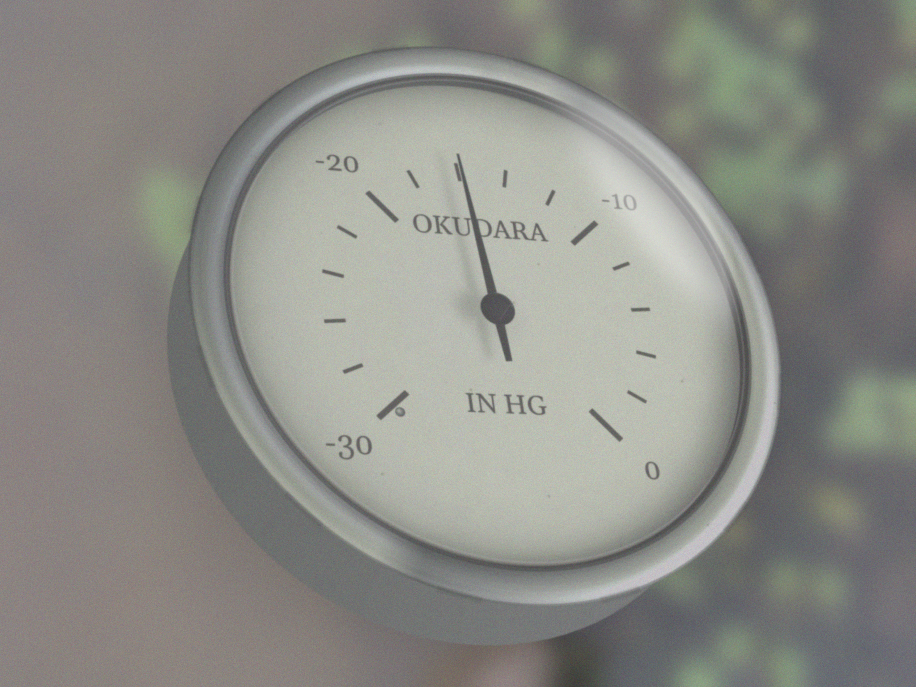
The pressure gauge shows -16 inHg
